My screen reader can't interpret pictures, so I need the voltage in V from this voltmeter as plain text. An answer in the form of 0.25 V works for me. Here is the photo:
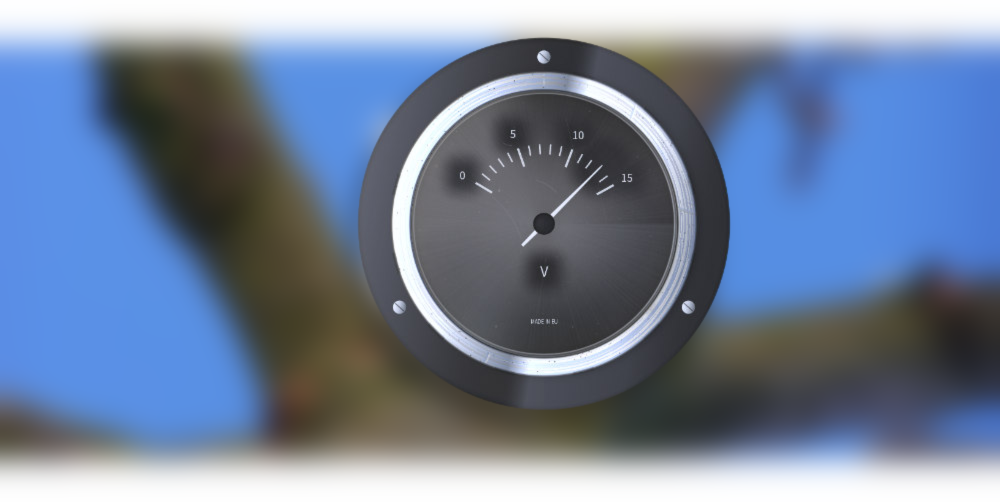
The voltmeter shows 13 V
